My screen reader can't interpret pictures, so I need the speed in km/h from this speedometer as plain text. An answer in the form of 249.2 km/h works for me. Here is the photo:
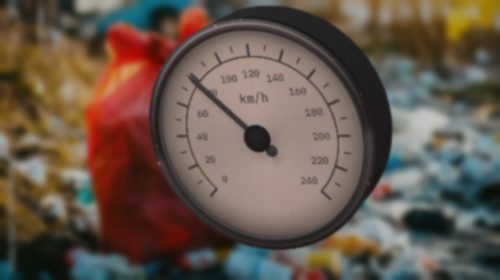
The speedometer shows 80 km/h
